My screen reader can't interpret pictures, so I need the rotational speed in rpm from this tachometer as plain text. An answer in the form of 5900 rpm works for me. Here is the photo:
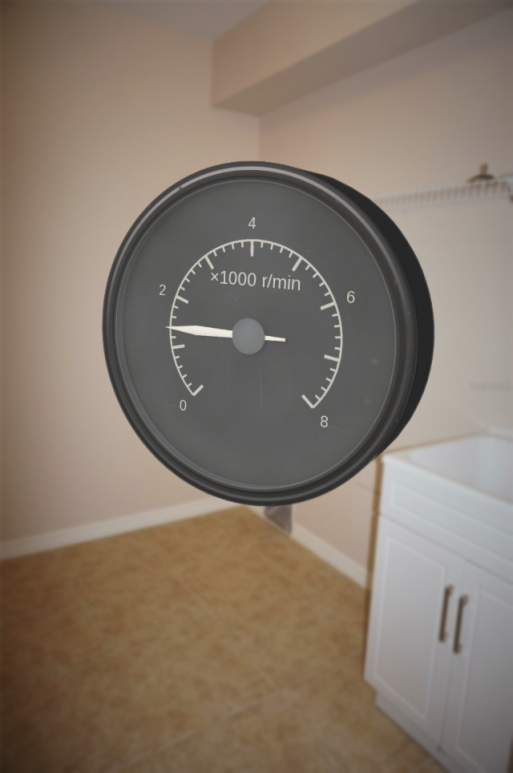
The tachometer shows 1400 rpm
